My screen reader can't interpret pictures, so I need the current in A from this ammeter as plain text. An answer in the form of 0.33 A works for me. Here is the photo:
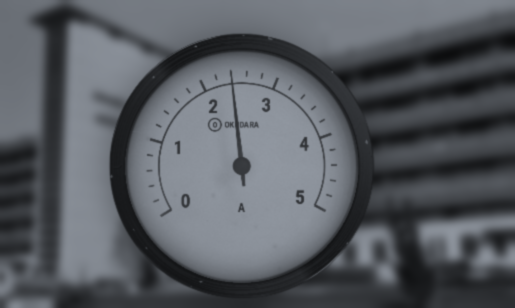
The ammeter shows 2.4 A
